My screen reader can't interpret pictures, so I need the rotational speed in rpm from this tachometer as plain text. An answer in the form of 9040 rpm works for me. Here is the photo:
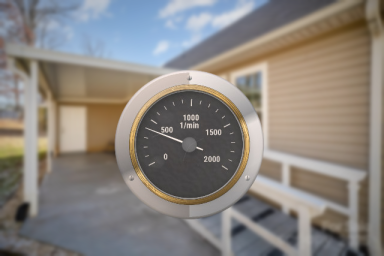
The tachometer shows 400 rpm
